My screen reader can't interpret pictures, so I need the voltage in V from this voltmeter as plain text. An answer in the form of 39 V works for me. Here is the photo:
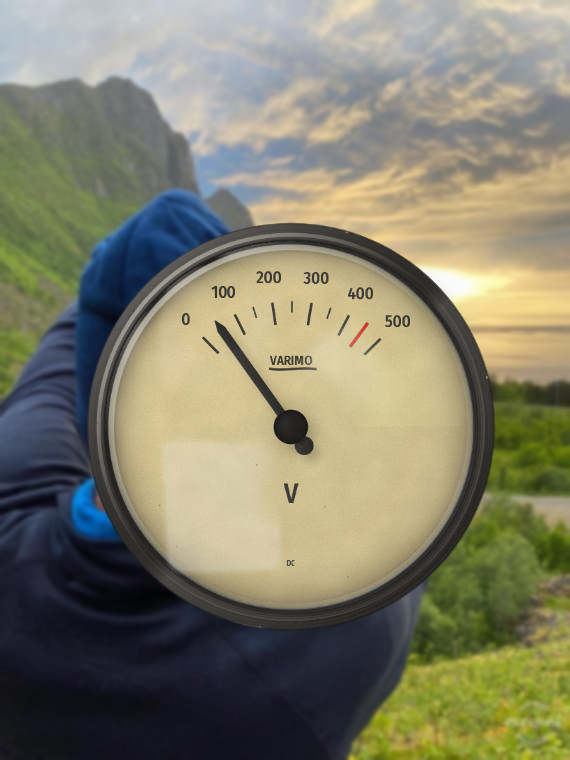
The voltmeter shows 50 V
